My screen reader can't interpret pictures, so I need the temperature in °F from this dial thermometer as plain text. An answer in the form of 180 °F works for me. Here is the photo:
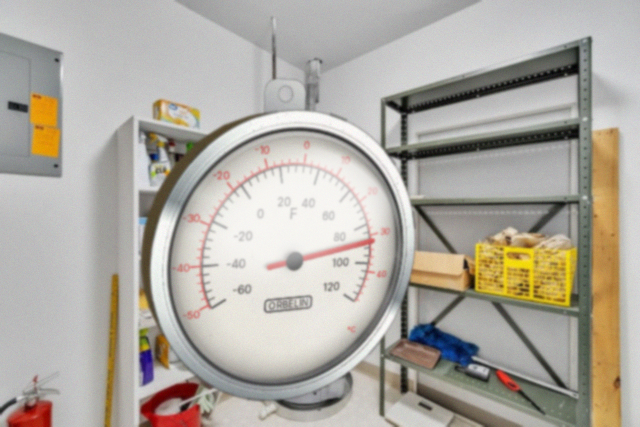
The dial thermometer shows 88 °F
